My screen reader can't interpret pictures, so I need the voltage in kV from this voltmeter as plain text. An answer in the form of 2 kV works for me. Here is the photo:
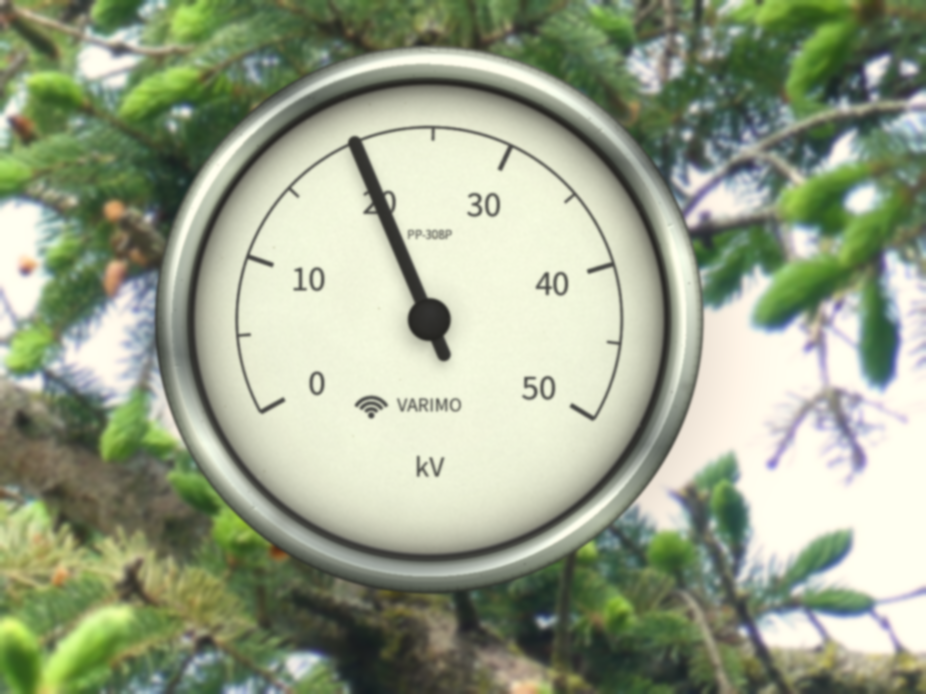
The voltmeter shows 20 kV
